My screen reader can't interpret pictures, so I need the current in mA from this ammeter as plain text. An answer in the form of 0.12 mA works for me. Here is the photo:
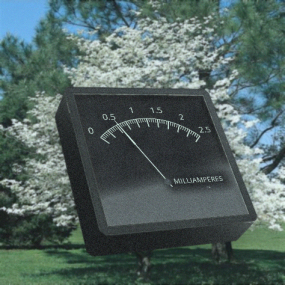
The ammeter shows 0.5 mA
